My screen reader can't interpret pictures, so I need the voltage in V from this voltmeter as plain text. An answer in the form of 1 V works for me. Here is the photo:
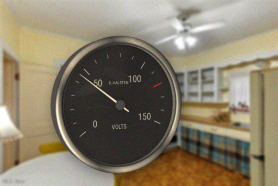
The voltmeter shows 45 V
